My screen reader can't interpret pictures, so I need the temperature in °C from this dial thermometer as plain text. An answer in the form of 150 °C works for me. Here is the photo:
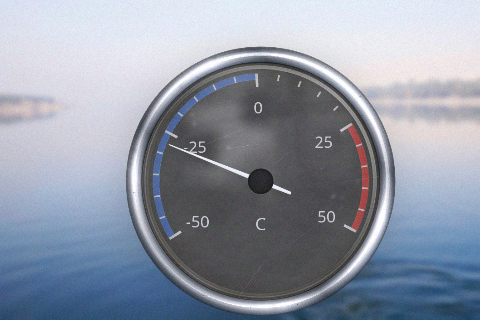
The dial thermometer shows -27.5 °C
